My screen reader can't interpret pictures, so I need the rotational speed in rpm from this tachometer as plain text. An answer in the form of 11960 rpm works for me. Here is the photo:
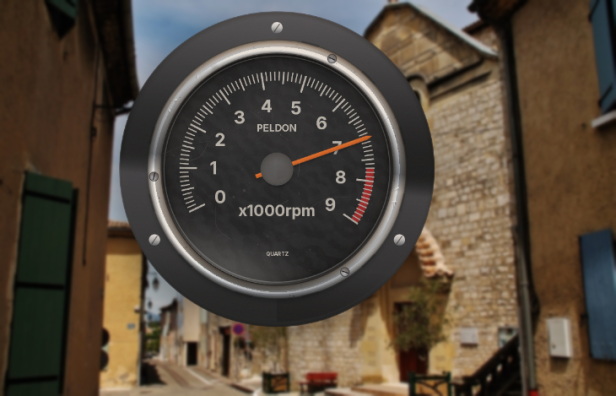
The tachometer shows 7000 rpm
